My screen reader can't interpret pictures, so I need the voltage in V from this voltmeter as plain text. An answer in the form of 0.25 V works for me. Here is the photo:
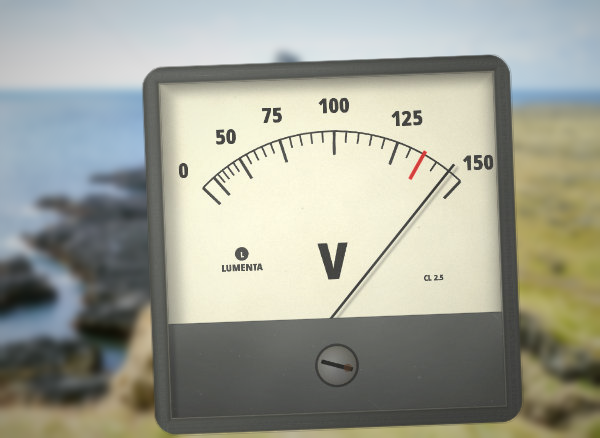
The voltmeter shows 145 V
